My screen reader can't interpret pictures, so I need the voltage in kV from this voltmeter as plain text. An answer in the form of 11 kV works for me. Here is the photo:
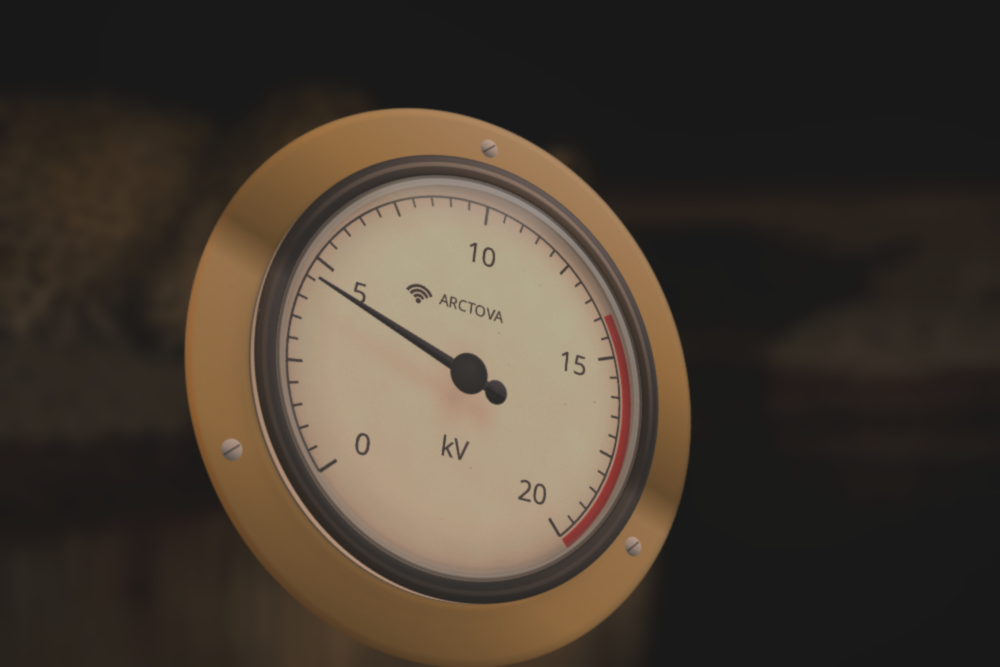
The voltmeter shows 4.5 kV
